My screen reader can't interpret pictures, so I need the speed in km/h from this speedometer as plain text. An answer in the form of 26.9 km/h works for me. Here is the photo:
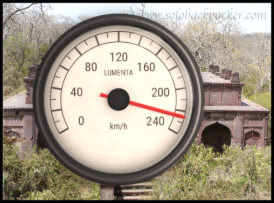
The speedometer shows 225 km/h
